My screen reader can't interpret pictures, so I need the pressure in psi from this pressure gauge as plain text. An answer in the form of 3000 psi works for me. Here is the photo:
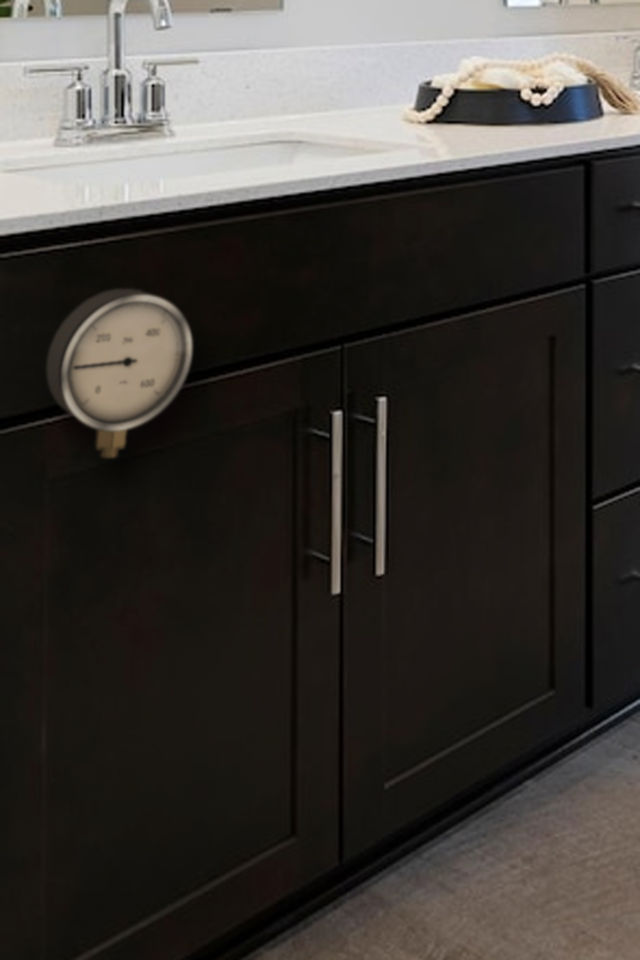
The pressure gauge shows 100 psi
